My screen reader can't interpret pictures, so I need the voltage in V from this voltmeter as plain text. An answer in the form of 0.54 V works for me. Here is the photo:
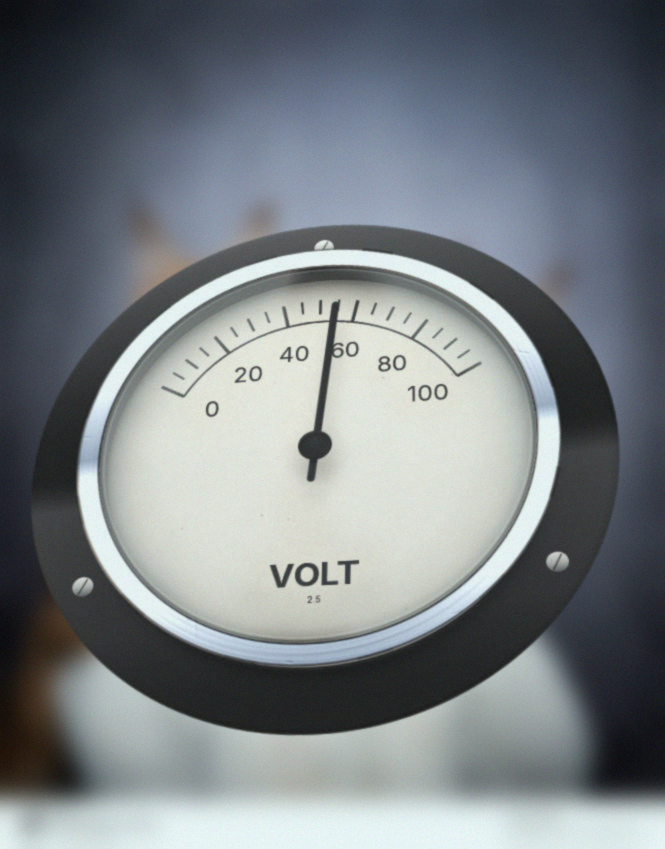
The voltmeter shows 55 V
